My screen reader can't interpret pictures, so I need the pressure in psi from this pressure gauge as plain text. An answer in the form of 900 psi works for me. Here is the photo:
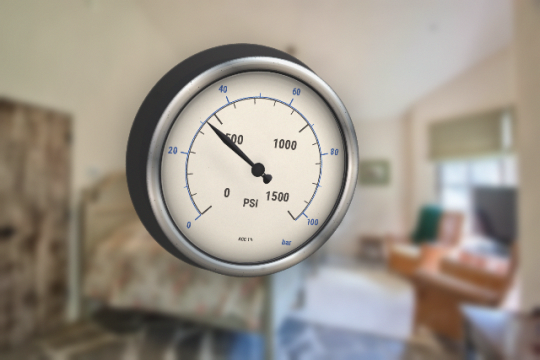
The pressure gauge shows 450 psi
